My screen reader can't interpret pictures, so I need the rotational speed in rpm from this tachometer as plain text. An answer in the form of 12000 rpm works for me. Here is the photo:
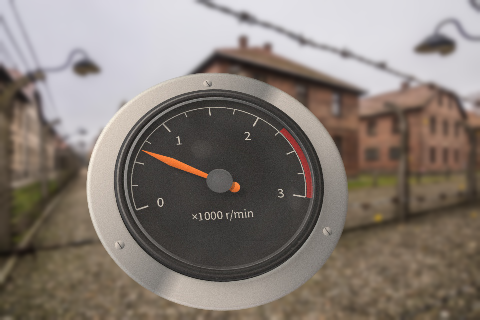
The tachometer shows 625 rpm
